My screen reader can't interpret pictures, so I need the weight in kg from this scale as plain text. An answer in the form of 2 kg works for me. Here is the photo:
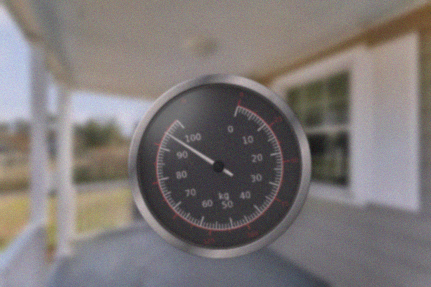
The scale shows 95 kg
